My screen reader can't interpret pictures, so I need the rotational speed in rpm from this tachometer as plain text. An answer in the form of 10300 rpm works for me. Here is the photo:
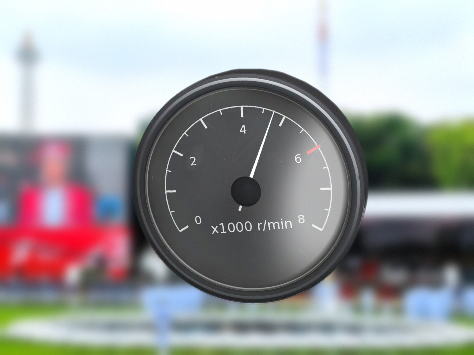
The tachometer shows 4750 rpm
